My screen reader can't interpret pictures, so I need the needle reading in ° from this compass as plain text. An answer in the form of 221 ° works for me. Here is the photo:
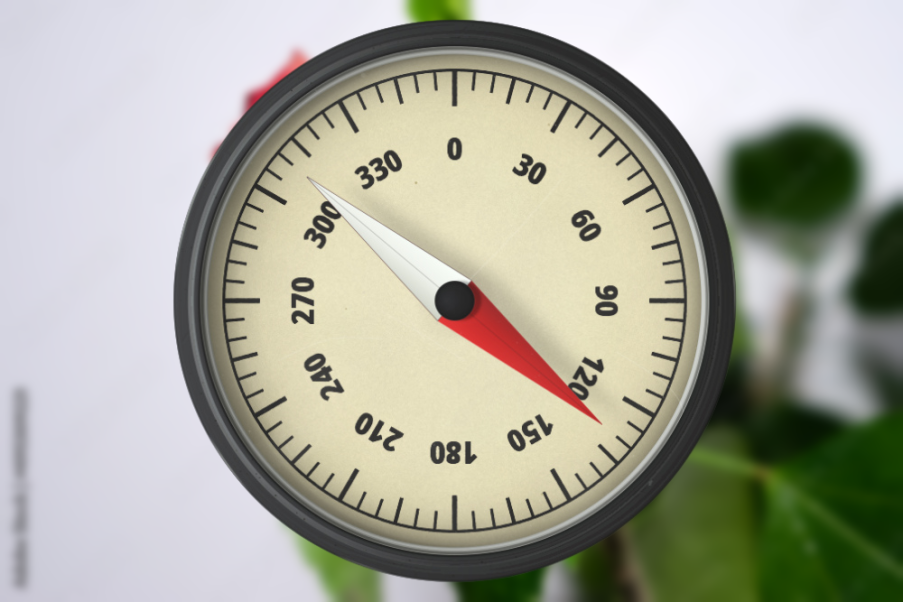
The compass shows 130 °
